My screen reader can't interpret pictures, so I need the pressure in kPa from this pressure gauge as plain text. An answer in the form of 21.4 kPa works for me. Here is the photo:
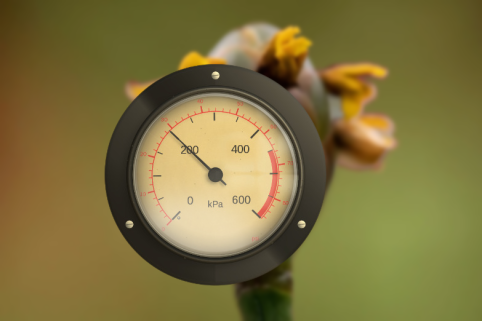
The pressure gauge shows 200 kPa
